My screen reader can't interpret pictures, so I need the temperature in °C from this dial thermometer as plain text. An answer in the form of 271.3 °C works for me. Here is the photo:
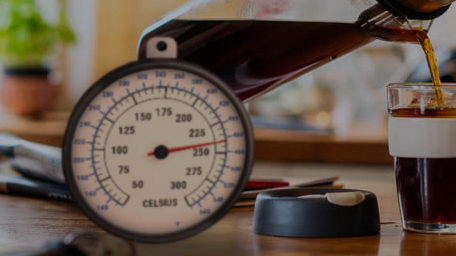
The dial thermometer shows 240 °C
